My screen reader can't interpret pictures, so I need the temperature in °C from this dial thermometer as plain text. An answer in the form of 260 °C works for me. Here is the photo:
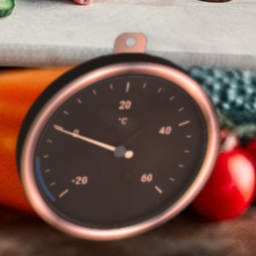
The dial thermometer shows 0 °C
